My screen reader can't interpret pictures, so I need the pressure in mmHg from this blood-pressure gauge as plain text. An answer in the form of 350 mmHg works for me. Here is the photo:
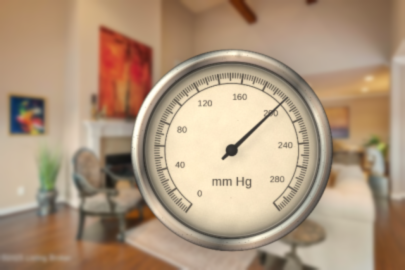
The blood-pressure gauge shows 200 mmHg
